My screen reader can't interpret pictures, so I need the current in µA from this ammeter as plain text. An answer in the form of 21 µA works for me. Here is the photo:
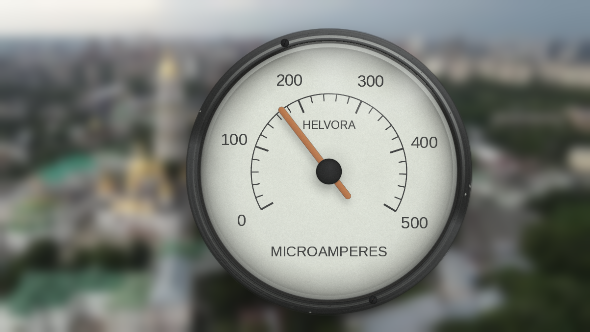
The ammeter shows 170 µA
